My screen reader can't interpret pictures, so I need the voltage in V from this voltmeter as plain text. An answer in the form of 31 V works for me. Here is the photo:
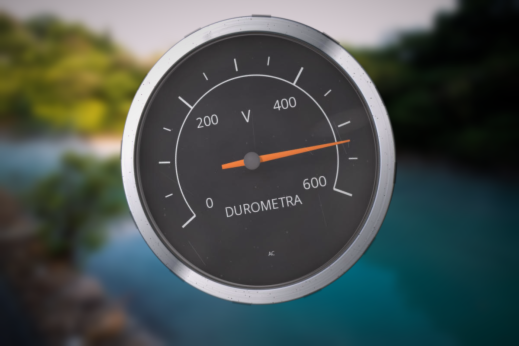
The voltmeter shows 525 V
